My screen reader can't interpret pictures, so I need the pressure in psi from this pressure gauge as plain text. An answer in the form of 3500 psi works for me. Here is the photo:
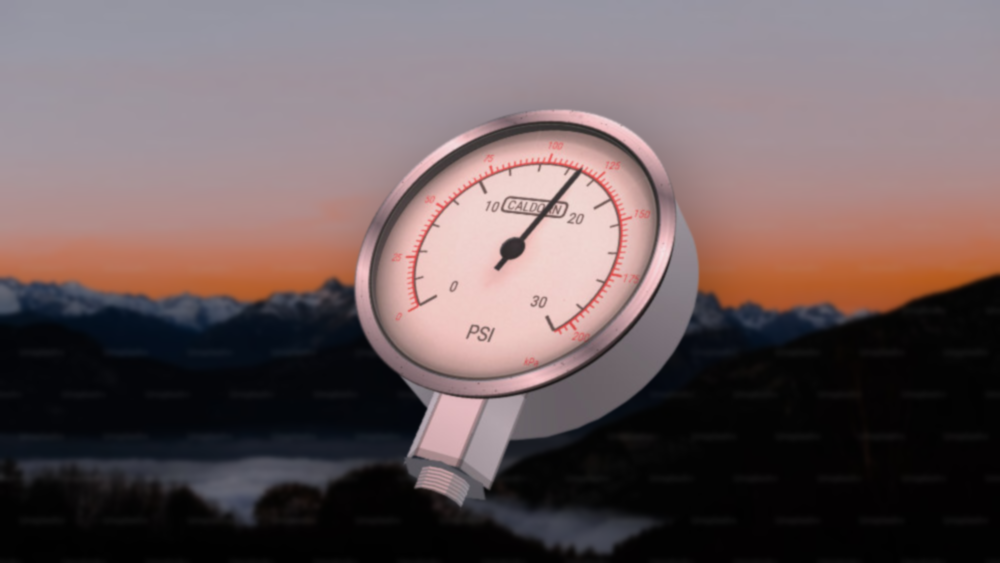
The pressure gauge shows 17 psi
